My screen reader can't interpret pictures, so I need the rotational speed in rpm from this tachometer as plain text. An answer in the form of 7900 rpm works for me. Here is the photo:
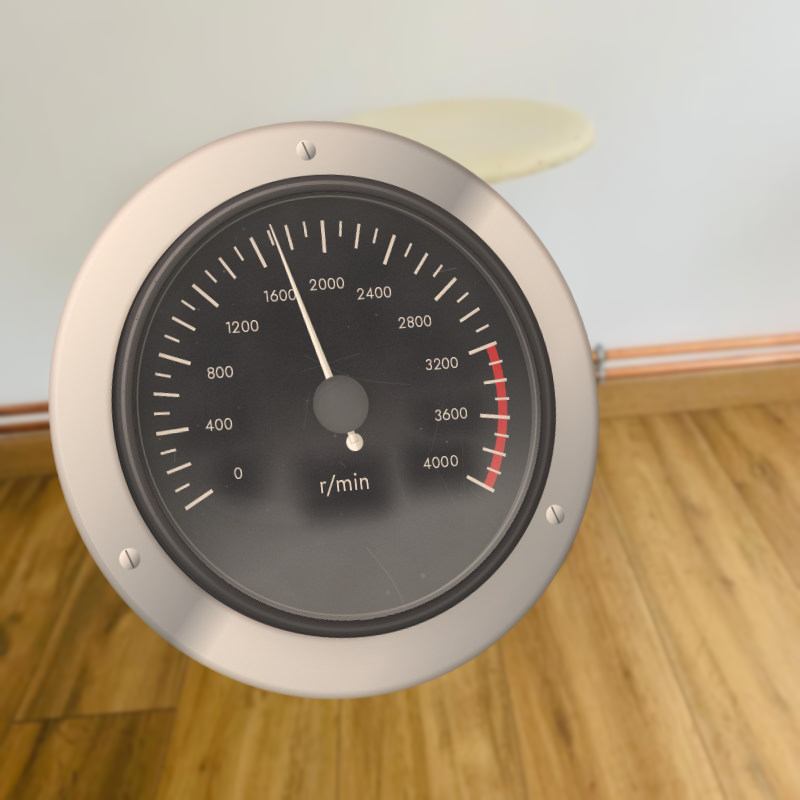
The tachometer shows 1700 rpm
